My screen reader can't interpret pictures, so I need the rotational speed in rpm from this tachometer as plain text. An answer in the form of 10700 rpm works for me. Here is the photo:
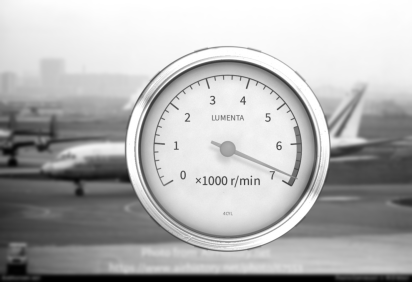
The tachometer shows 6800 rpm
